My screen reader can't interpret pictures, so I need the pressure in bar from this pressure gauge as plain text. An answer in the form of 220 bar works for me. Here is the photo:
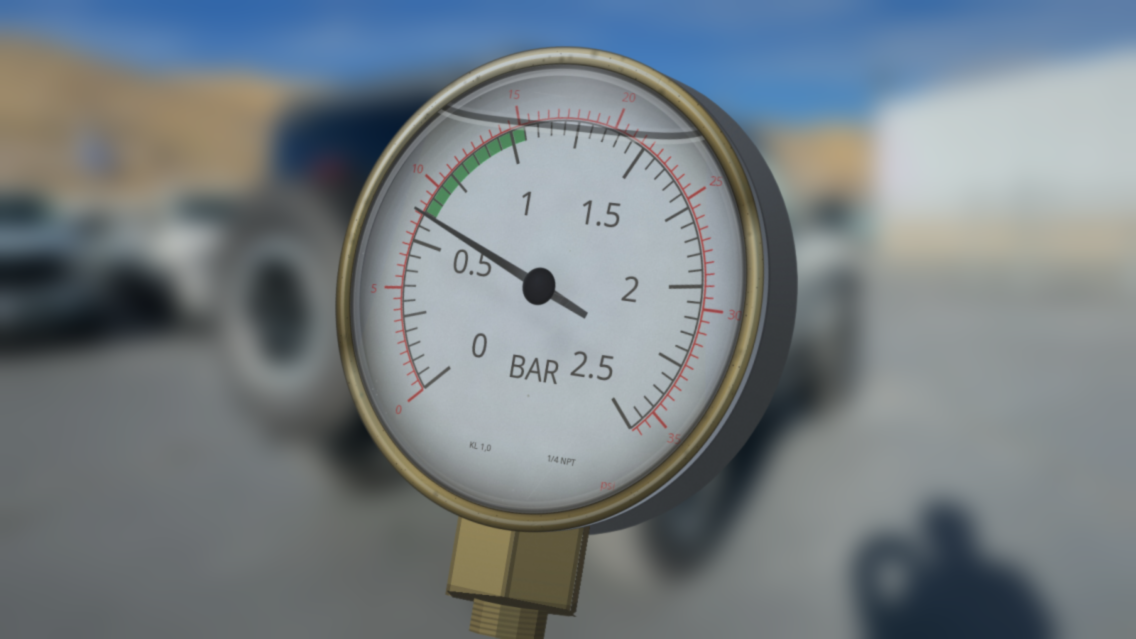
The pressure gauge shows 0.6 bar
